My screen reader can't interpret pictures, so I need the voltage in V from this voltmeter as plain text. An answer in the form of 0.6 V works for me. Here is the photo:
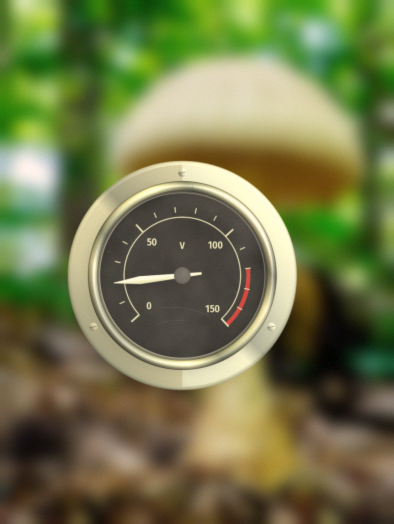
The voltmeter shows 20 V
